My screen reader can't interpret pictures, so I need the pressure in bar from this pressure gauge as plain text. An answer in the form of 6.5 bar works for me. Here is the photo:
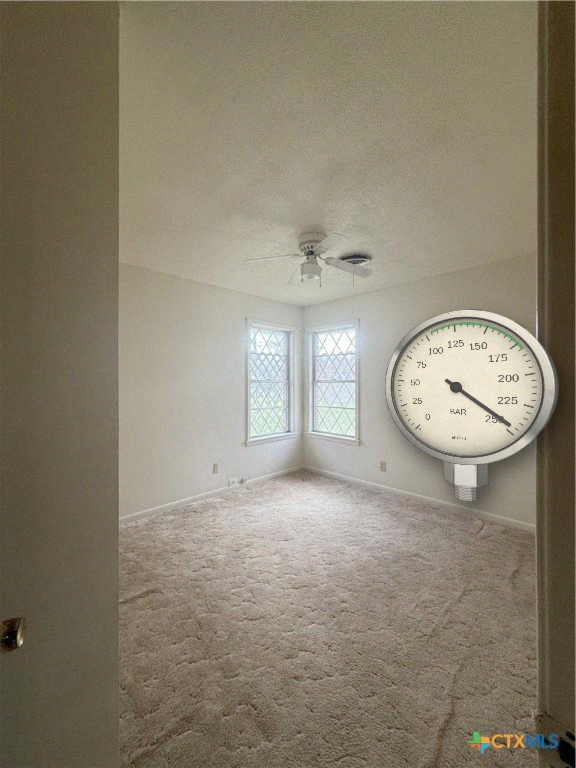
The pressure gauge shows 245 bar
